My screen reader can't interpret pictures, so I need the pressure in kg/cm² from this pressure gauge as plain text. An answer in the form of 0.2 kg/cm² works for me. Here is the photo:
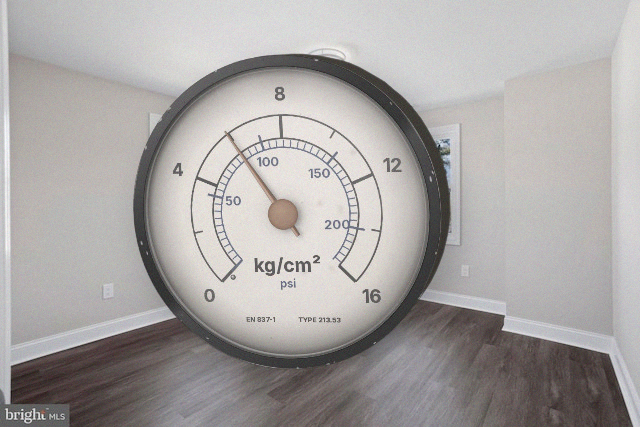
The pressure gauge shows 6 kg/cm²
